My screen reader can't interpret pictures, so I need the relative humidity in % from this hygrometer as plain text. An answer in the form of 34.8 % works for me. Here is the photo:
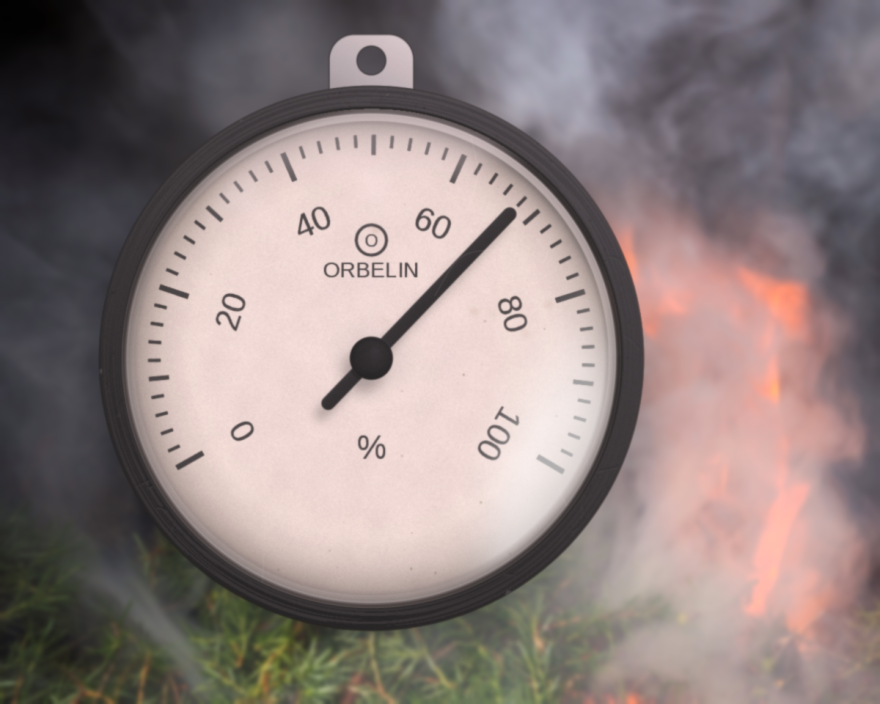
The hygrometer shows 68 %
